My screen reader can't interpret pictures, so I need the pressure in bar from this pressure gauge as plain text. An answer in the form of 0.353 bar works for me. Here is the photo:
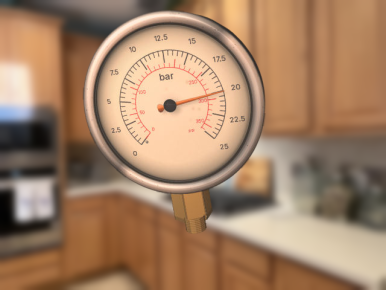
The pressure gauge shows 20 bar
